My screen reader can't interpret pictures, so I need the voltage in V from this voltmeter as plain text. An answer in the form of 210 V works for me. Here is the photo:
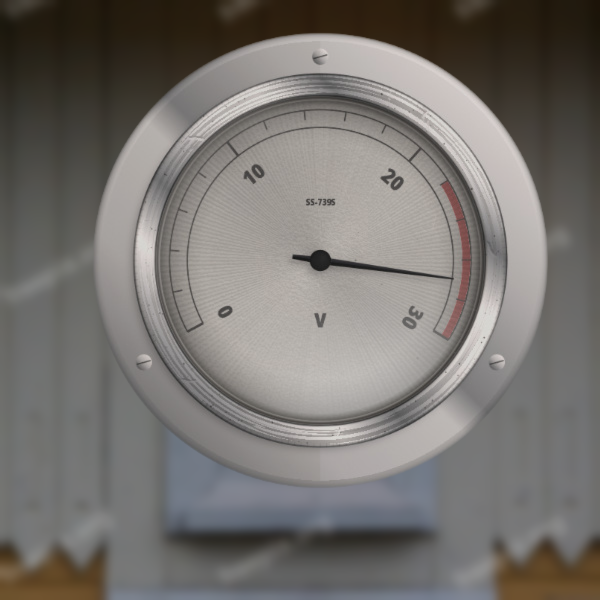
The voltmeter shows 27 V
